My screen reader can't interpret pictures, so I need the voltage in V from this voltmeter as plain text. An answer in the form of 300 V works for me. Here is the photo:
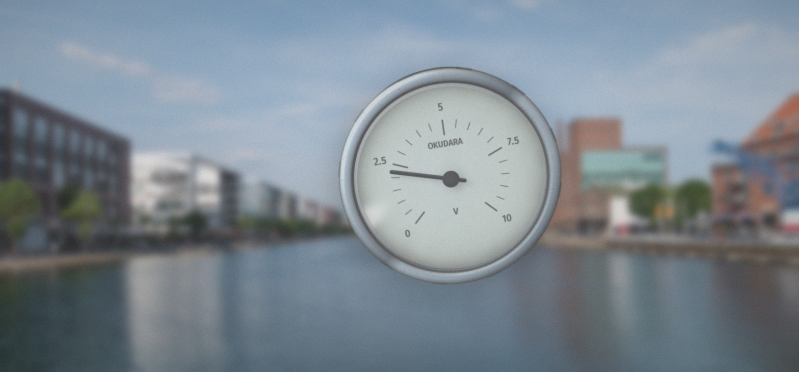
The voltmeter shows 2.25 V
